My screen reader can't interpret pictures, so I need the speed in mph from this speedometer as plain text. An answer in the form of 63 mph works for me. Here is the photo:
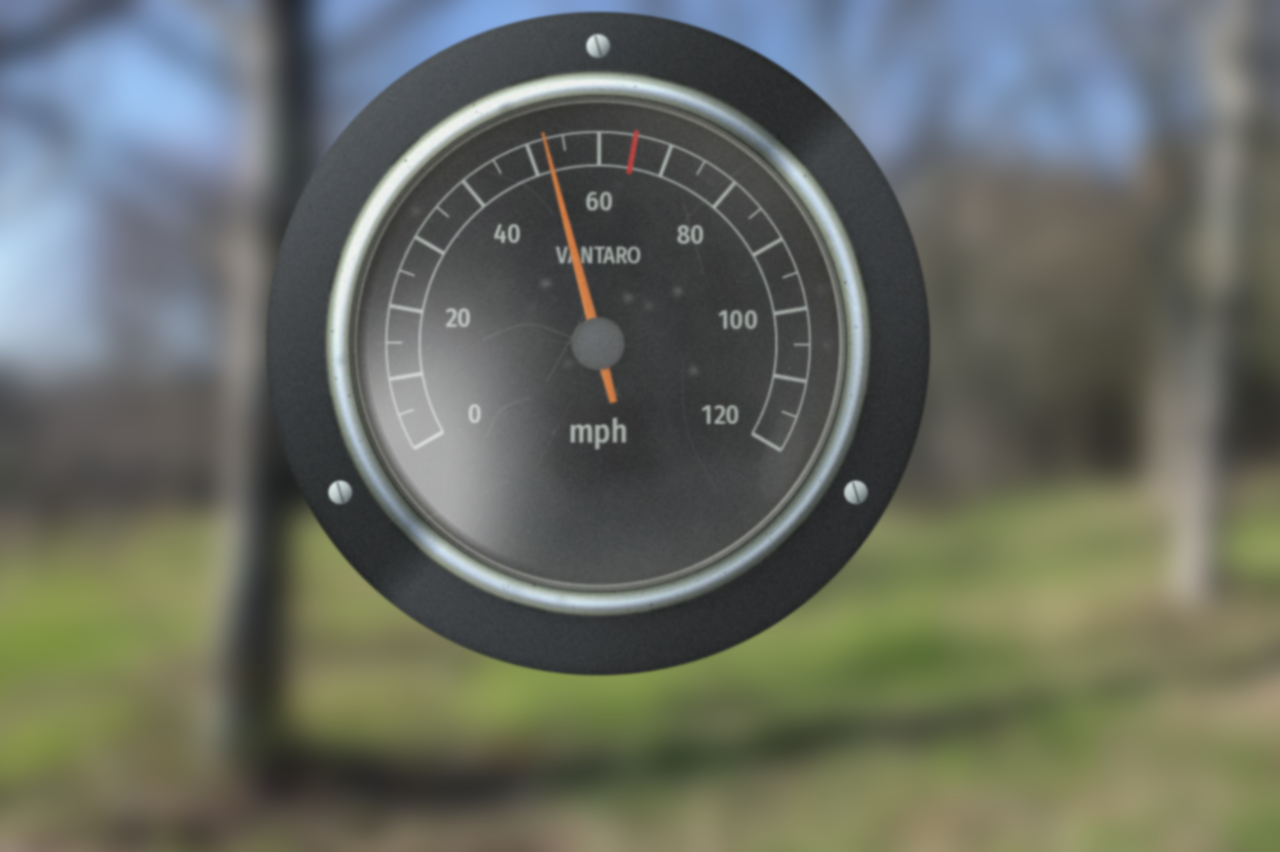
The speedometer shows 52.5 mph
